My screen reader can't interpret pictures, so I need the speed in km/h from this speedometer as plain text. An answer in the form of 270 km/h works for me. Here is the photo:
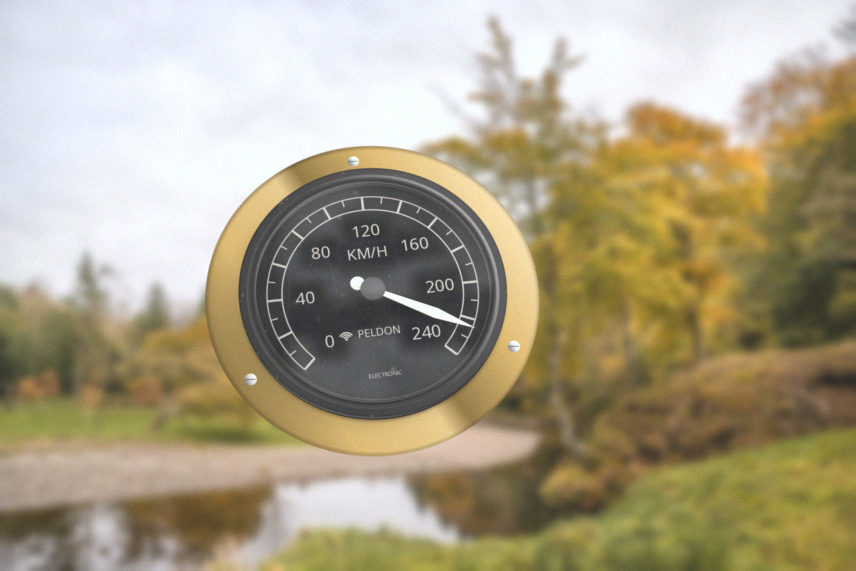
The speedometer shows 225 km/h
